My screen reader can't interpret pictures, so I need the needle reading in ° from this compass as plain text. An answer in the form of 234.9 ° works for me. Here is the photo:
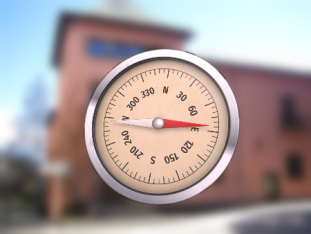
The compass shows 85 °
